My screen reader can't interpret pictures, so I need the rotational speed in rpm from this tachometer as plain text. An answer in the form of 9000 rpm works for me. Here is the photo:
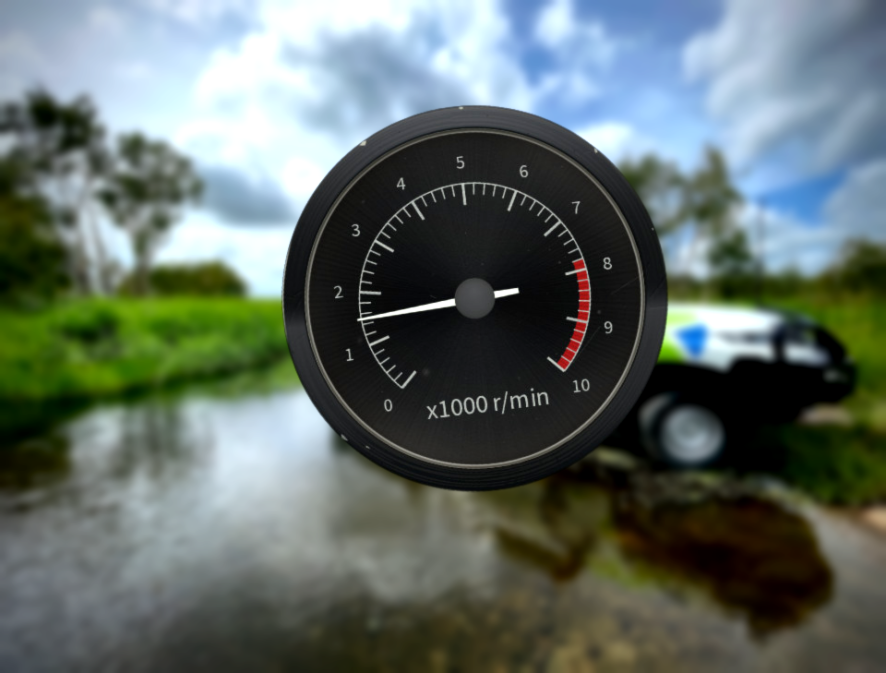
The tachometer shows 1500 rpm
